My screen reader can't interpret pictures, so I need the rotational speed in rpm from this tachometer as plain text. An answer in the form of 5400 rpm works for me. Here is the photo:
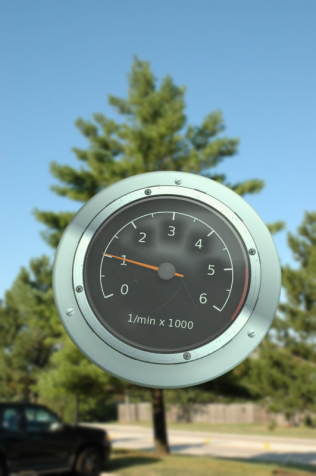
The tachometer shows 1000 rpm
